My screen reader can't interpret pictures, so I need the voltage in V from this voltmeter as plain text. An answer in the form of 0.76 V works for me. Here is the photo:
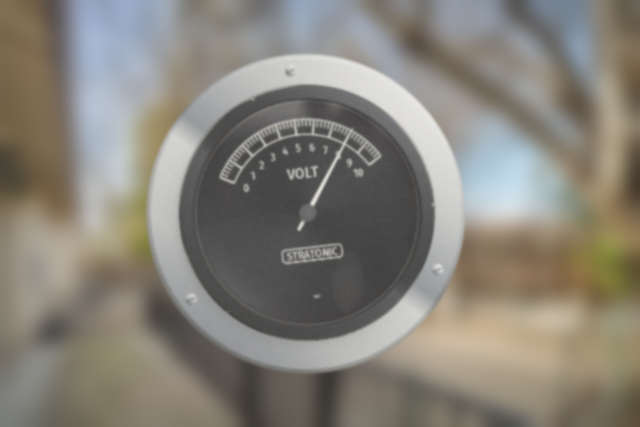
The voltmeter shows 8 V
